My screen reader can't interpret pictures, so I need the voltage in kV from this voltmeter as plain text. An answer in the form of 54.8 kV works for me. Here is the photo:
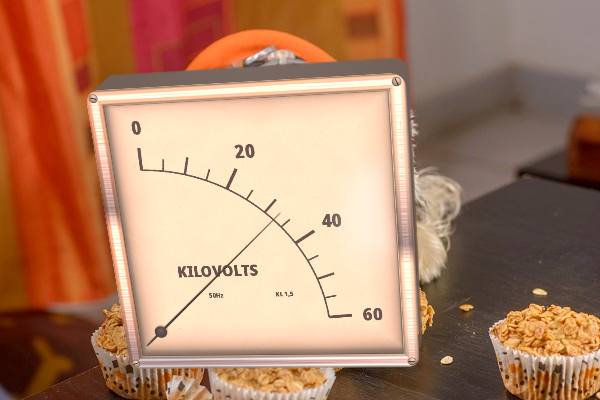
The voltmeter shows 32.5 kV
